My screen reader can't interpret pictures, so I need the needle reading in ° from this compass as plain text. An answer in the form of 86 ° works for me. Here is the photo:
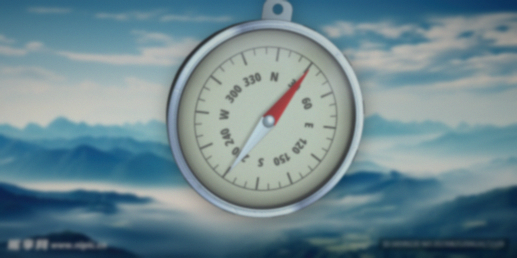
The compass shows 30 °
